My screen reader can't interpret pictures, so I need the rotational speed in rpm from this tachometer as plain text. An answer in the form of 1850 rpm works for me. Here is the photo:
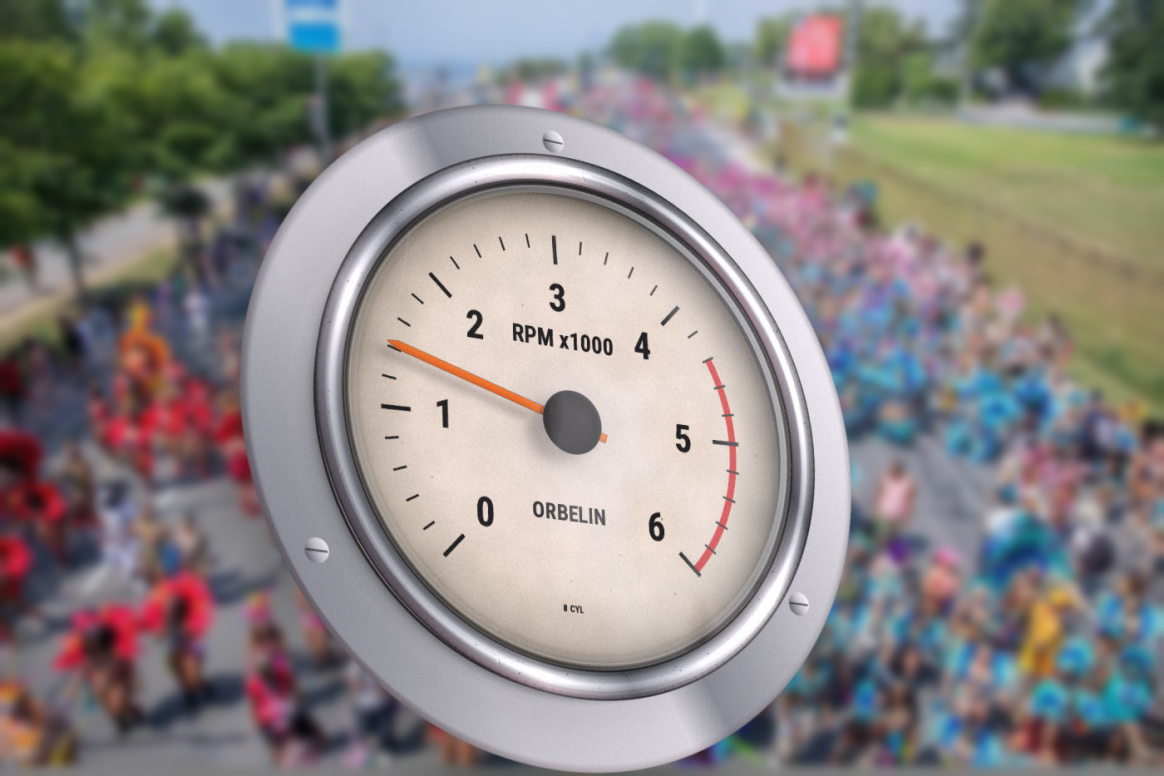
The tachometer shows 1400 rpm
